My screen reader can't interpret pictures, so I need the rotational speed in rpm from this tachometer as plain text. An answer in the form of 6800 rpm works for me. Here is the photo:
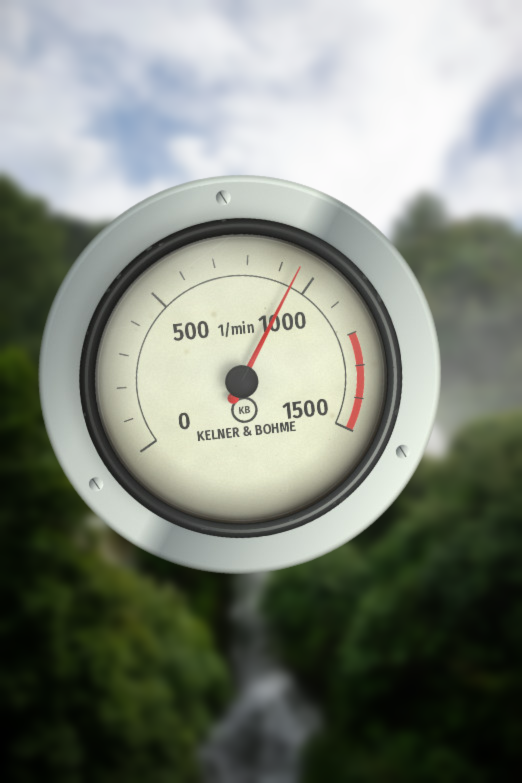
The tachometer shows 950 rpm
